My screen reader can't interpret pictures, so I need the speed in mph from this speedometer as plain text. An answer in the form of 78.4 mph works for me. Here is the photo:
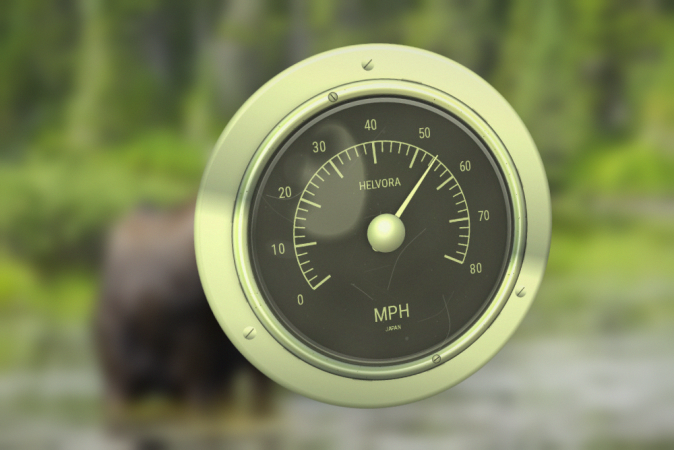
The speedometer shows 54 mph
